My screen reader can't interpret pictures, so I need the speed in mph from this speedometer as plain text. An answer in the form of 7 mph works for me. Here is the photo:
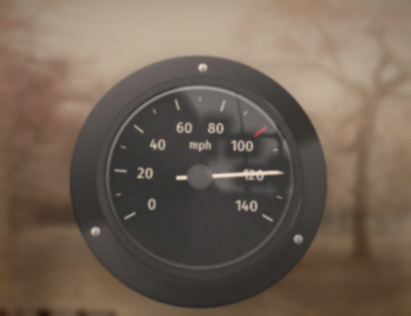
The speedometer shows 120 mph
